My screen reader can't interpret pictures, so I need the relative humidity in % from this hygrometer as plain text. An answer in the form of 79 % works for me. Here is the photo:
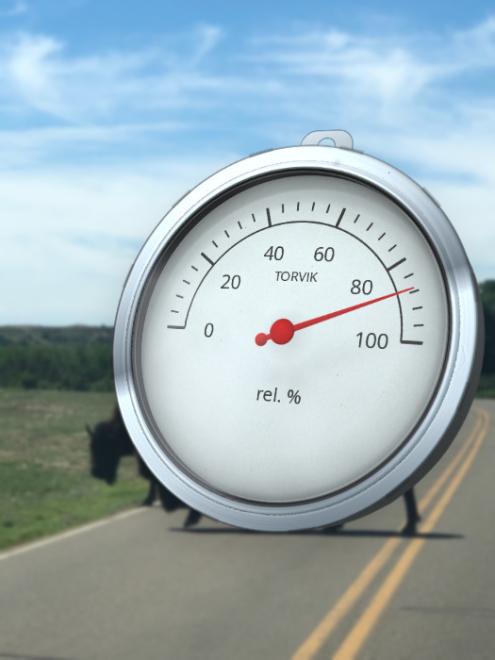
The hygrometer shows 88 %
